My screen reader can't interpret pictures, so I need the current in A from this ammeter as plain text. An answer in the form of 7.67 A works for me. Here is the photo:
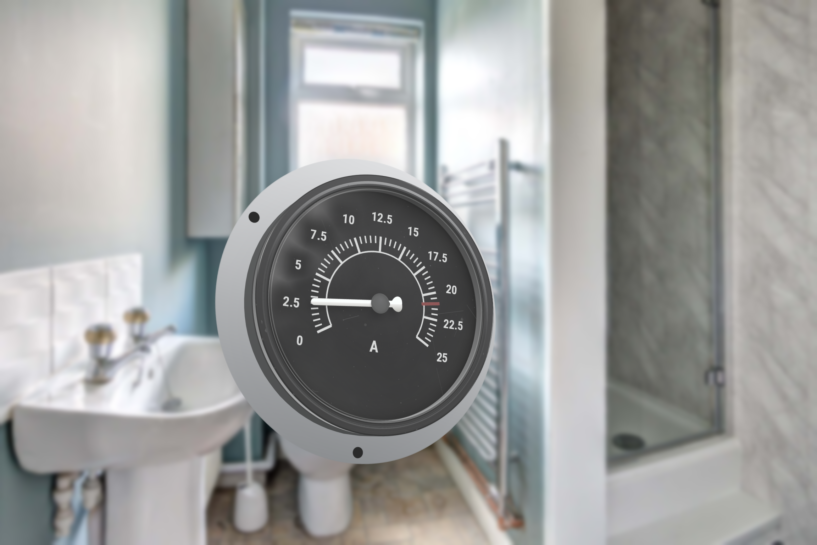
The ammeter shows 2.5 A
